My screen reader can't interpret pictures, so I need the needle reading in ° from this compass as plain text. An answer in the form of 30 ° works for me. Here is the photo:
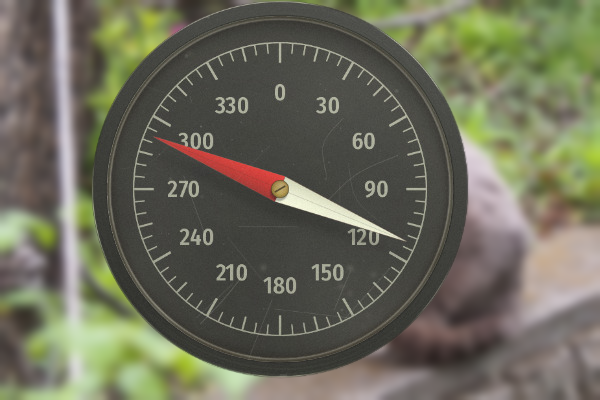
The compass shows 292.5 °
